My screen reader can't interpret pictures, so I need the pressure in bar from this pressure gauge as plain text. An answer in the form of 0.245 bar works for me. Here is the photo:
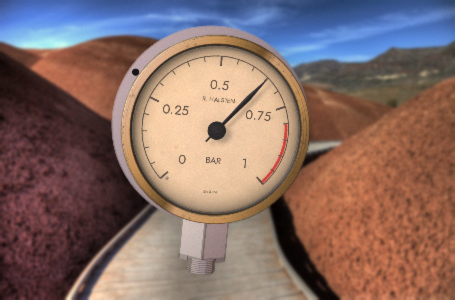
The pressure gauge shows 0.65 bar
